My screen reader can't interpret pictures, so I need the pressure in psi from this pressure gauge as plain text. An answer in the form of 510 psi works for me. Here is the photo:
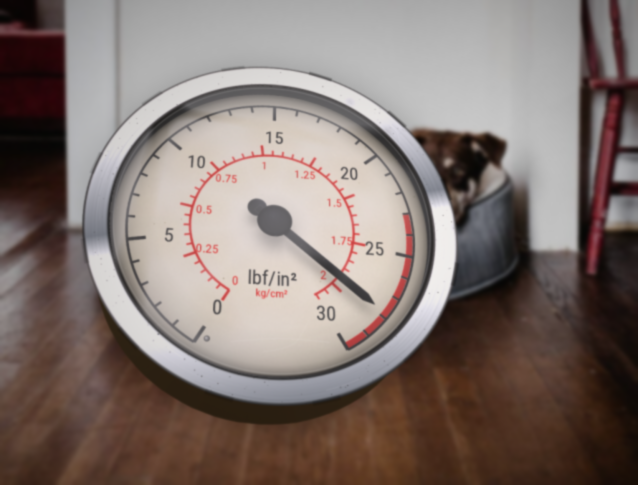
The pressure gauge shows 28 psi
